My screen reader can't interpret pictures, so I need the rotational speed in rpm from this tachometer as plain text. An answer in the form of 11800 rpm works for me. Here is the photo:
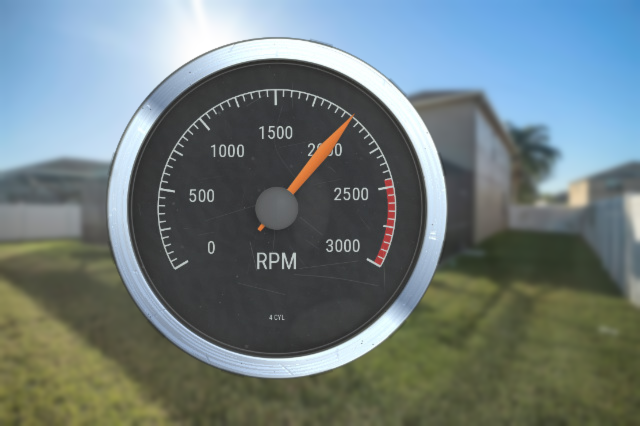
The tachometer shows 2000 rpm
